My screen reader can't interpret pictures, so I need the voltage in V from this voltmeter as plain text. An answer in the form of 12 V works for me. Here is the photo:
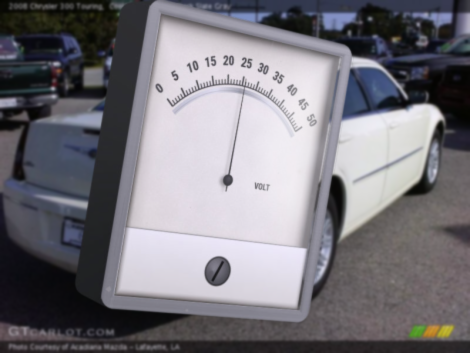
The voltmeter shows 25 V
